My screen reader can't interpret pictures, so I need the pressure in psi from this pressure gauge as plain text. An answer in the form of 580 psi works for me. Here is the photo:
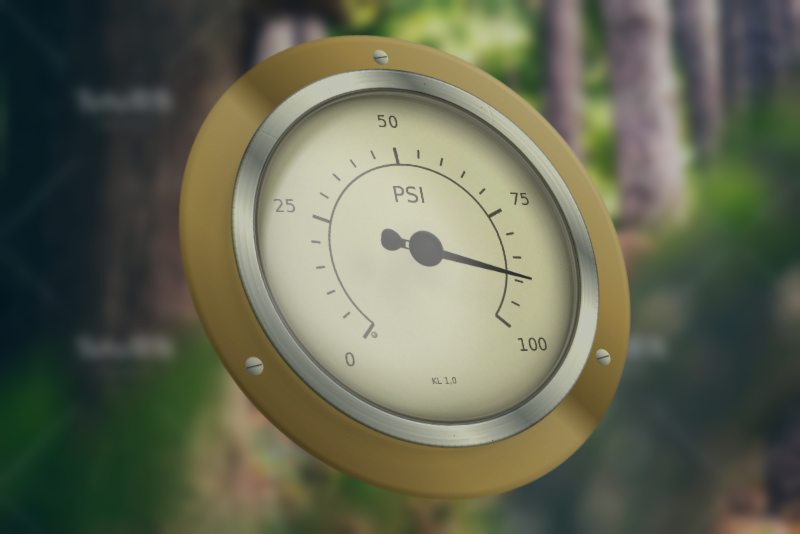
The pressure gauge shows 90 psi
